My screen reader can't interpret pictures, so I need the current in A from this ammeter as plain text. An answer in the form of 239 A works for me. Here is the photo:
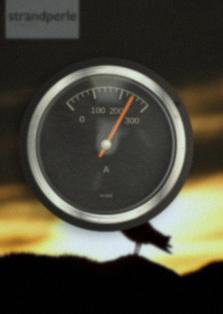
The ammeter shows 240 A
